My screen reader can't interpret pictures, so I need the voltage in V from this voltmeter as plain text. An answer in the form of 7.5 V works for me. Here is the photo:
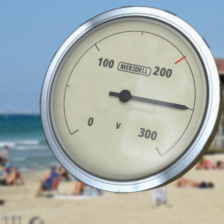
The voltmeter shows 250 V
